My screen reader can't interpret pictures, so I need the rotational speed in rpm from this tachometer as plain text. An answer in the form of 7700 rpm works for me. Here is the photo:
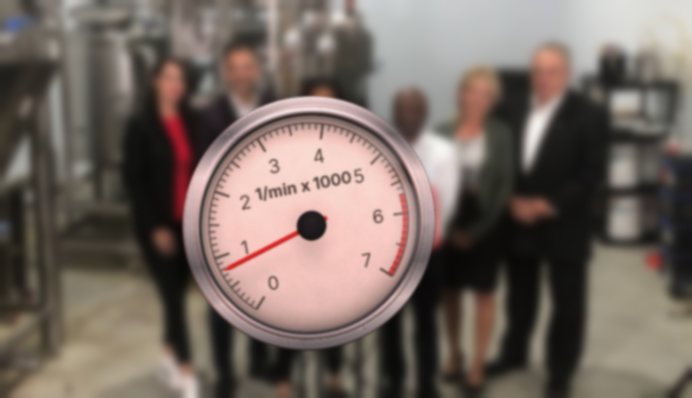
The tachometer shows 800 rpm
